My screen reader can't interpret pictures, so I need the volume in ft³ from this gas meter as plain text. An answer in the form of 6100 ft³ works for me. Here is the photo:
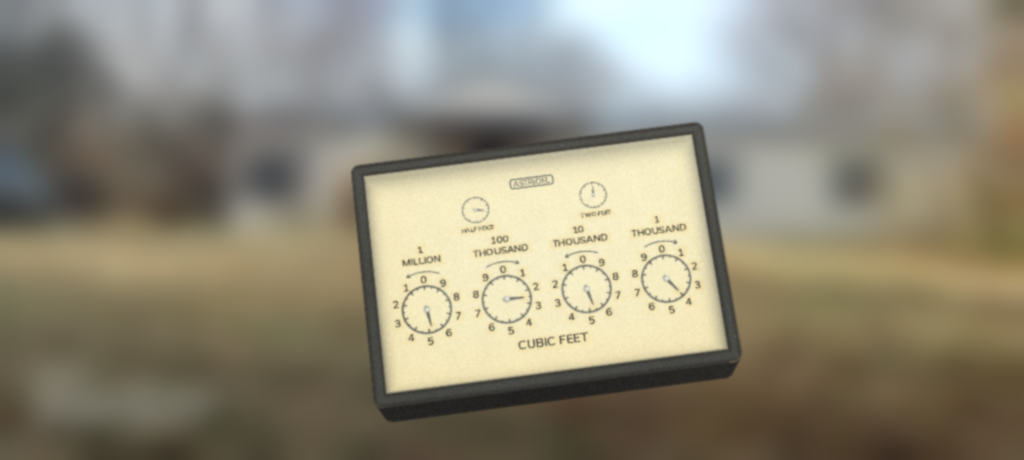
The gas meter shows 525400 ft³
